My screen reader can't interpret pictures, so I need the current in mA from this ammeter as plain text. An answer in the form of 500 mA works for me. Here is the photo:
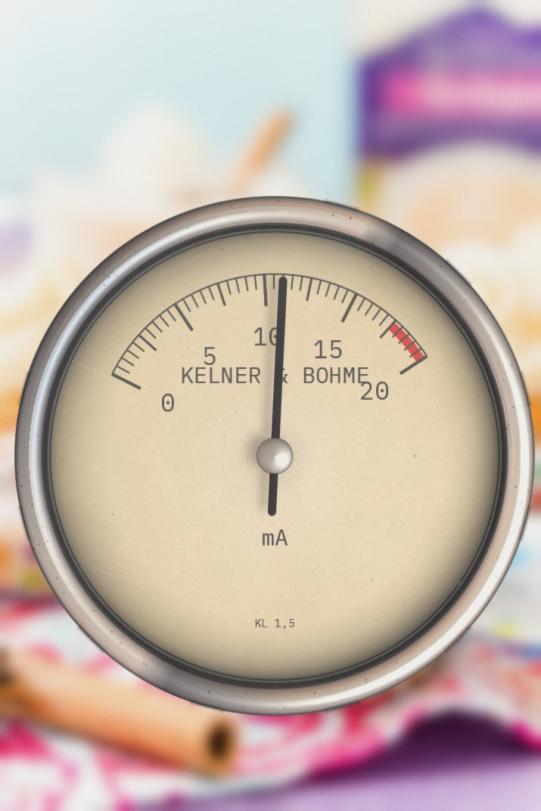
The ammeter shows 11 mA
